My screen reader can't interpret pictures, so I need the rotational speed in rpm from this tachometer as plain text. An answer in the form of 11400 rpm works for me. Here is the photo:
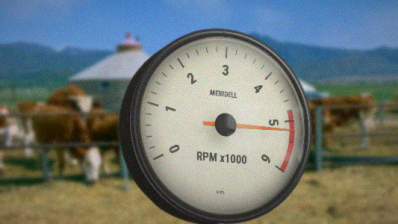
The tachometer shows 5200 rpm
